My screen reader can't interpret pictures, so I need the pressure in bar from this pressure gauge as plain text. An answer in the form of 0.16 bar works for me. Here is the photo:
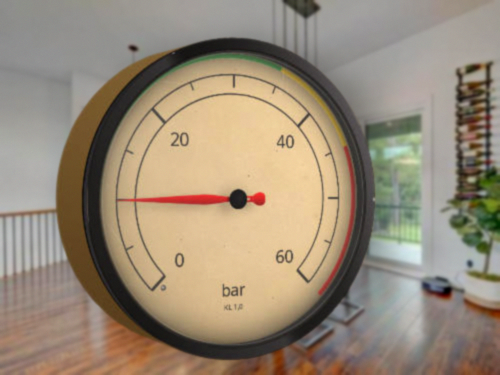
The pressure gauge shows 10 bar
